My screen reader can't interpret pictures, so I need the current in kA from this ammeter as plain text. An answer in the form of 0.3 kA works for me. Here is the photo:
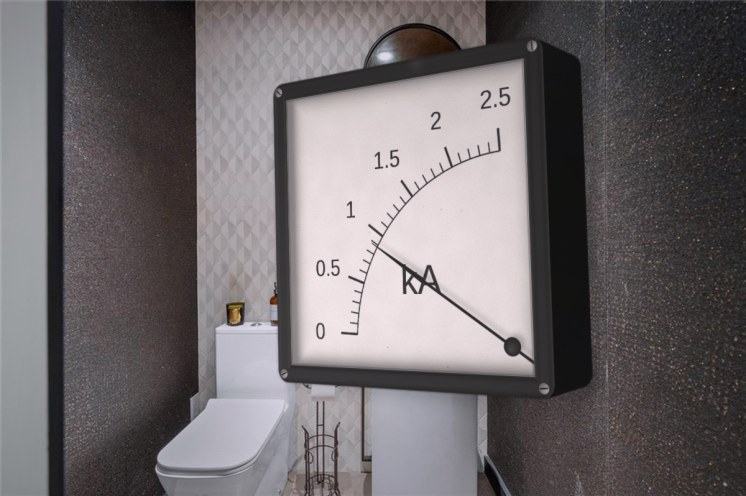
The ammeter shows 0.9 kA
